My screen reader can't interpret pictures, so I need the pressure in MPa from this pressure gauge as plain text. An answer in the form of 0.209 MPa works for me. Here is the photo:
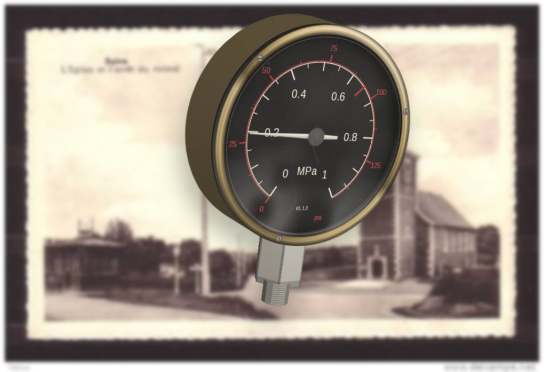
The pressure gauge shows 0.2 MPa
